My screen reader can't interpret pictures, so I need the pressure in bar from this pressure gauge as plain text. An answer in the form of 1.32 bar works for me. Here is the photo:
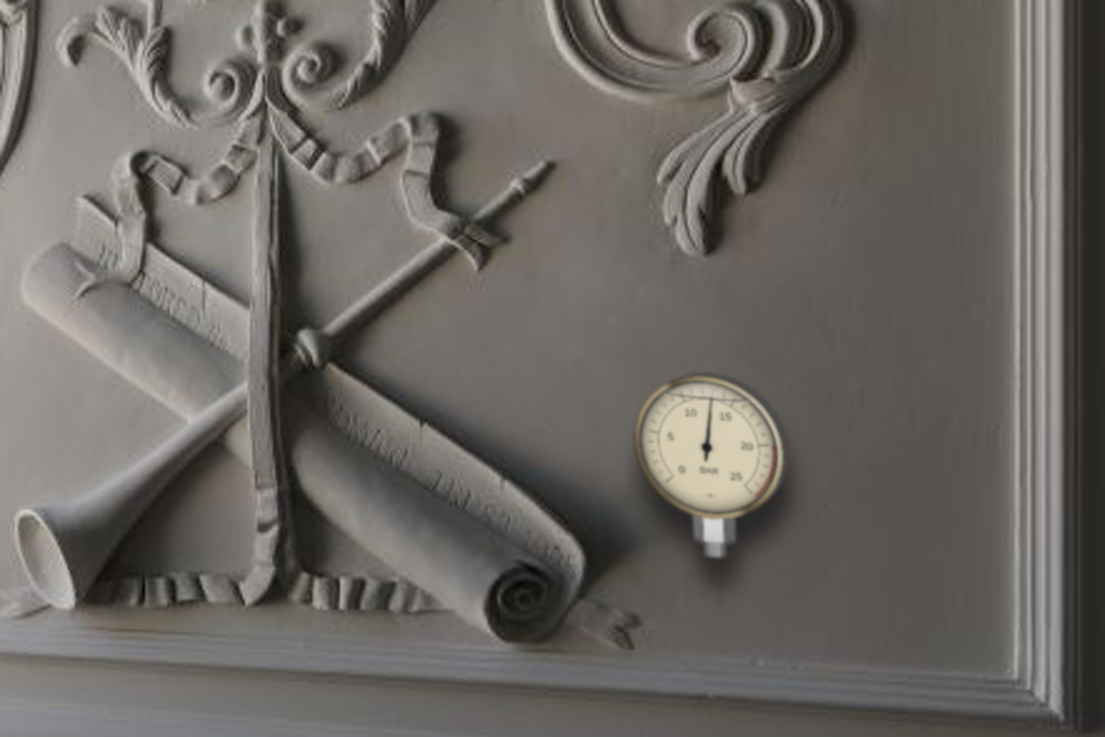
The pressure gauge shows 13 bar
